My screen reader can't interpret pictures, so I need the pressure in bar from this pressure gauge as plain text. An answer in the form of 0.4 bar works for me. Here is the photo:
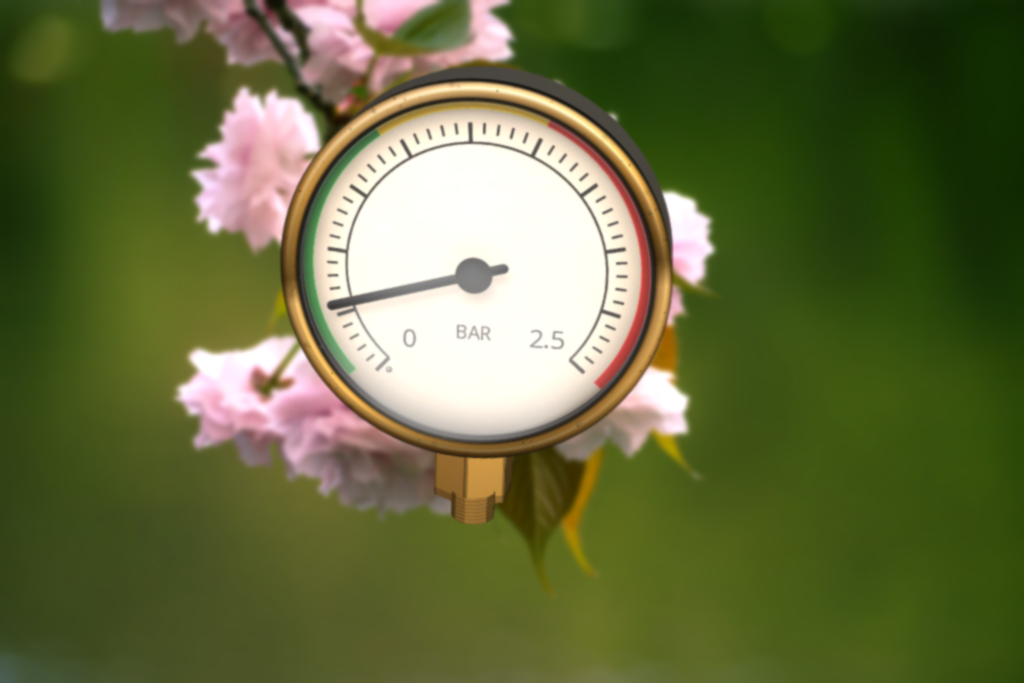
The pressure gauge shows 0.3 bar
